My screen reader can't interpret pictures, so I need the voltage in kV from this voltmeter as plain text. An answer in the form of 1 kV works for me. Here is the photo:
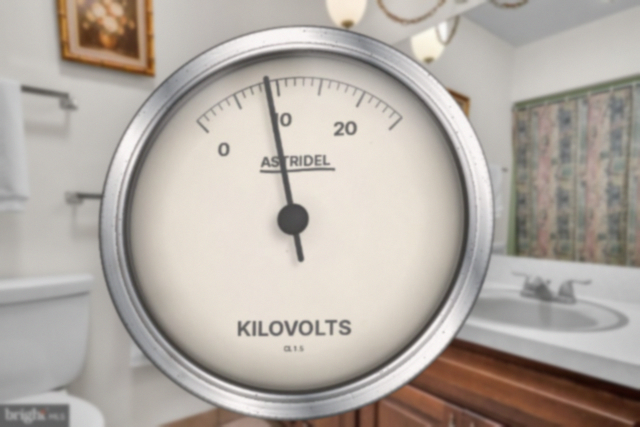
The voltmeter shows 9 kV
